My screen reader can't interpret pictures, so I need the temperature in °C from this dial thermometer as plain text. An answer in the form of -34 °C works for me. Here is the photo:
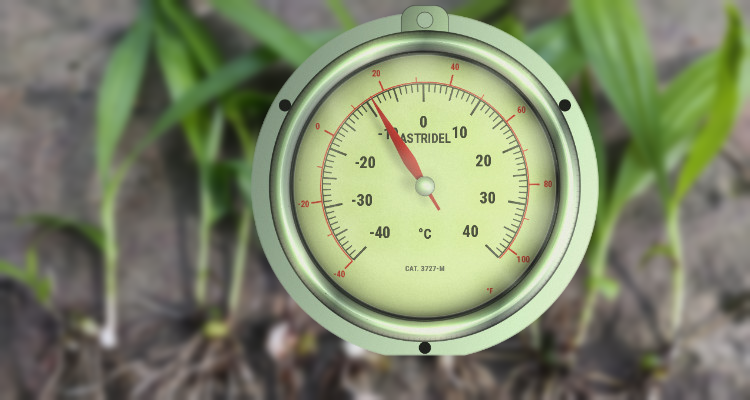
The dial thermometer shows -9 °C
